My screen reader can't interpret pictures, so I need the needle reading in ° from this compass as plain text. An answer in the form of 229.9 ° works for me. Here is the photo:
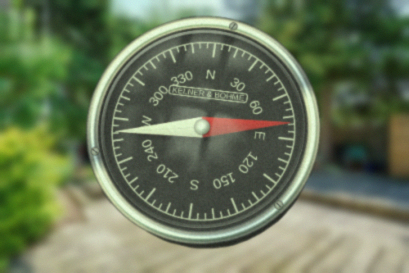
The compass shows 80 °
